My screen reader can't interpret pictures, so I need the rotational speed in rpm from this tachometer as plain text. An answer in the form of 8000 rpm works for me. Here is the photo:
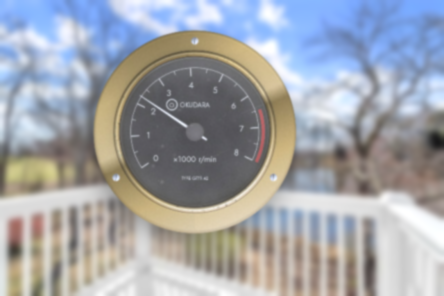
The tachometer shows 2250 rpm
